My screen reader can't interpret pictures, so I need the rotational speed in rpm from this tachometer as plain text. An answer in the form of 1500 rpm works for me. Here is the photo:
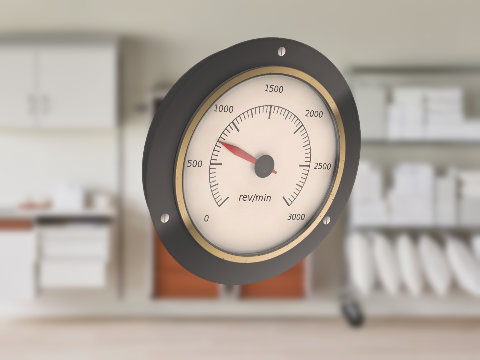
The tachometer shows 750 rpm
